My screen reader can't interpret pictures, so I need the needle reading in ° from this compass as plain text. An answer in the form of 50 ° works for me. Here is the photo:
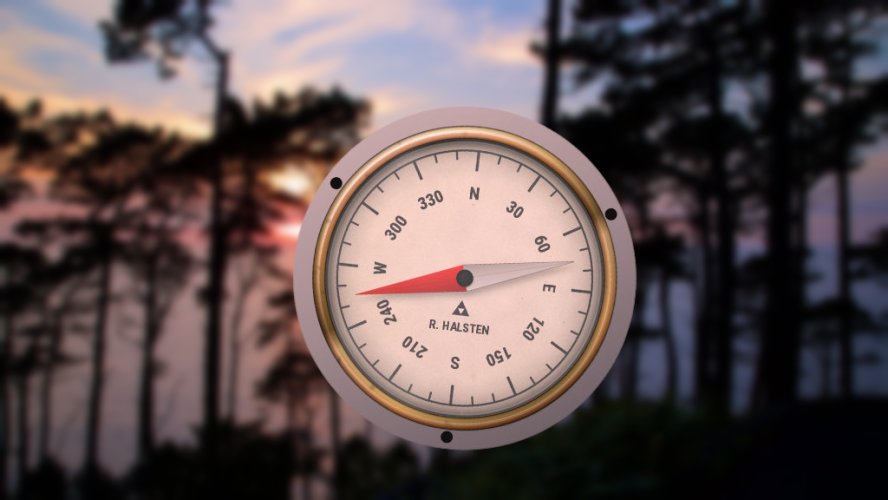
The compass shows 255 °
